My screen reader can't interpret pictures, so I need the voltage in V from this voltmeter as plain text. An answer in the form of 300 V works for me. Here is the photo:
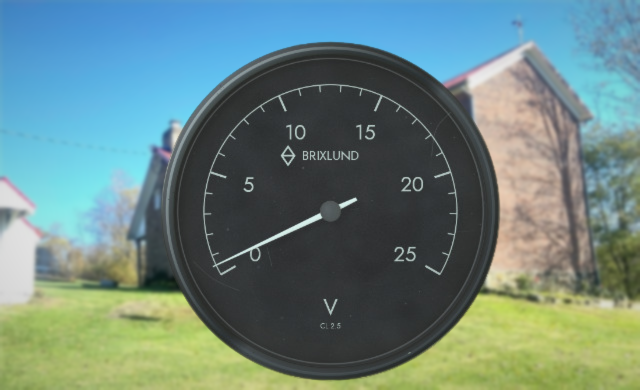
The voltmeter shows 0.5 V
